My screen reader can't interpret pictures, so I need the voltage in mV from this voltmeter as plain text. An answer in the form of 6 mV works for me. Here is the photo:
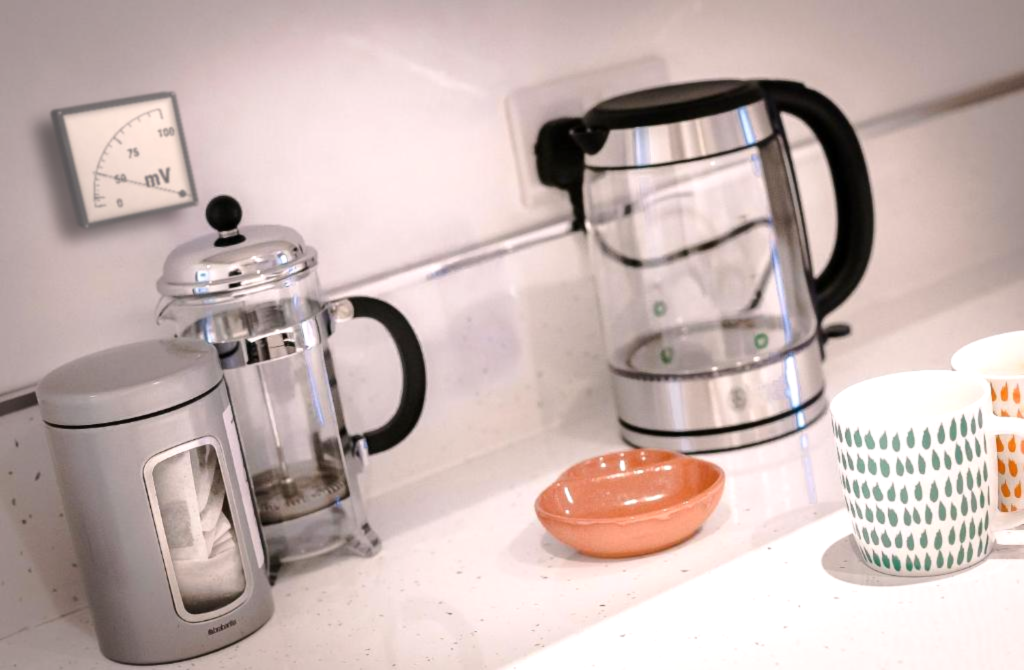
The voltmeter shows 50 mV
